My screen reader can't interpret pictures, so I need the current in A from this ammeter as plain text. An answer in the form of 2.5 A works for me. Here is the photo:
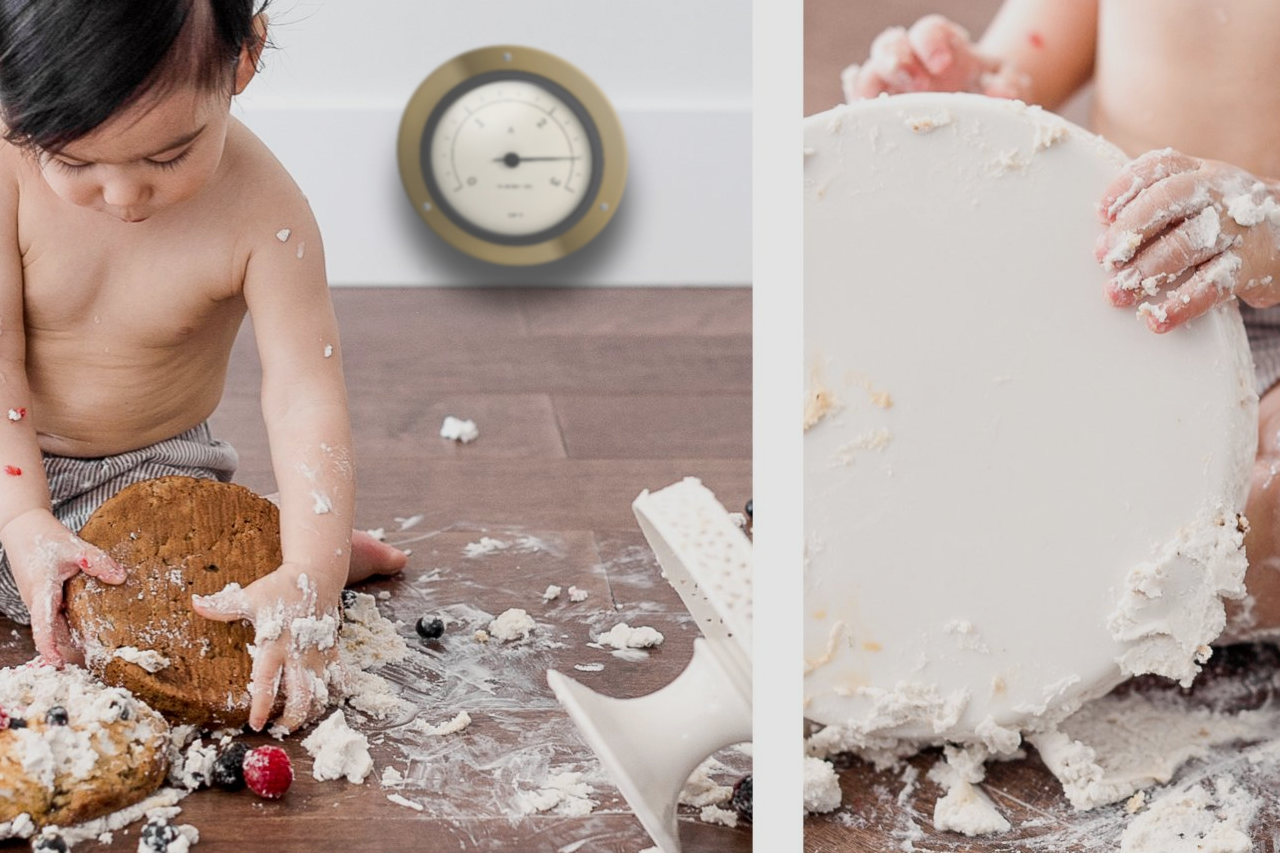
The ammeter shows 2.6 A
